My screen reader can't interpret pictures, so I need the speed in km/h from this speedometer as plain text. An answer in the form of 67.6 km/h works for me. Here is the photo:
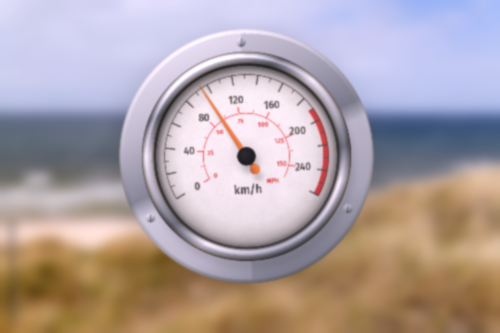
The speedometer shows 95 km/h
